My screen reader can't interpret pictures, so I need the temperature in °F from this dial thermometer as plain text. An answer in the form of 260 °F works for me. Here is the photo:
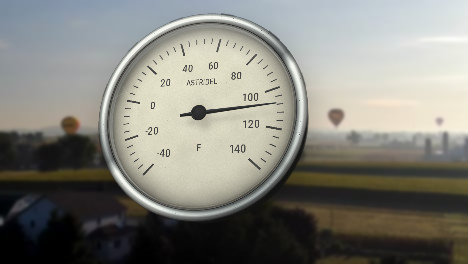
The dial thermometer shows 108 °F
